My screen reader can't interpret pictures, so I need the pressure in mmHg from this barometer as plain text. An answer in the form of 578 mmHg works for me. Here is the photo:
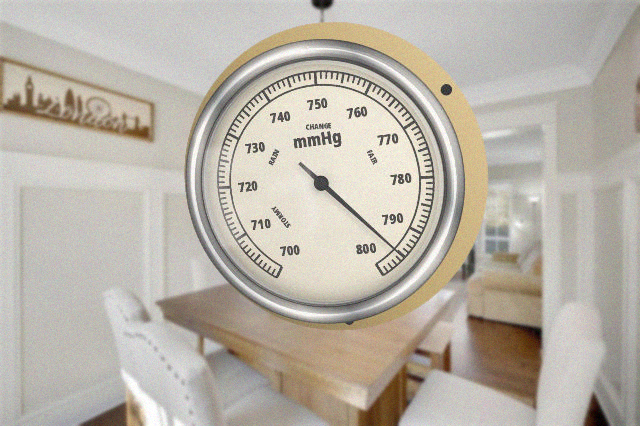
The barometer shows 795 mmHg
